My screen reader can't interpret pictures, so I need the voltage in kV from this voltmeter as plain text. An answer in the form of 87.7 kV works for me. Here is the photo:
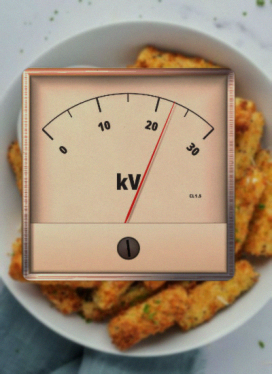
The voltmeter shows 22.5 kV
